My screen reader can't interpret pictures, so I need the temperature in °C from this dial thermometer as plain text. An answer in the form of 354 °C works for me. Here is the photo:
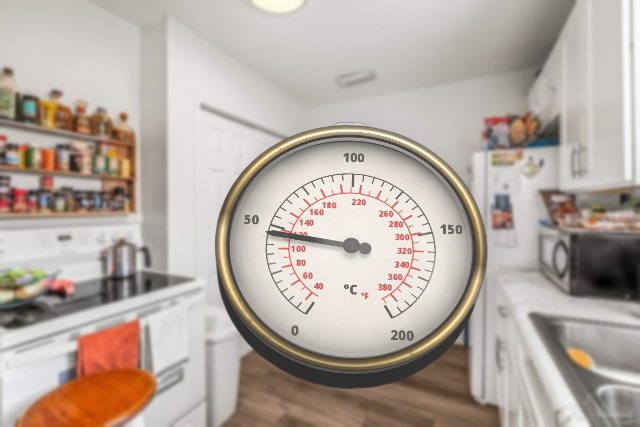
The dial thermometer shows 45 °C
